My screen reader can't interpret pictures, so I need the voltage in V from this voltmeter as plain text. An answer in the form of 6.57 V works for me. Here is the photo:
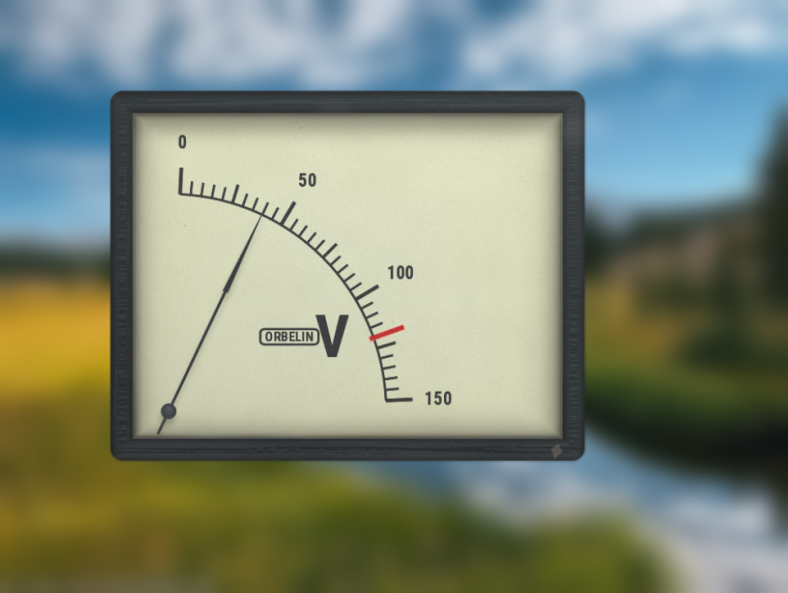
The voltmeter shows 40 V
